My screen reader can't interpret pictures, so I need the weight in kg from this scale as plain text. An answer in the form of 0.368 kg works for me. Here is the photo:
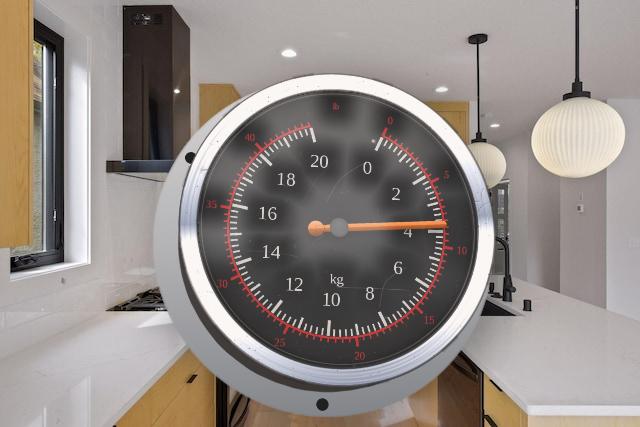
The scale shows 3.8 kg
